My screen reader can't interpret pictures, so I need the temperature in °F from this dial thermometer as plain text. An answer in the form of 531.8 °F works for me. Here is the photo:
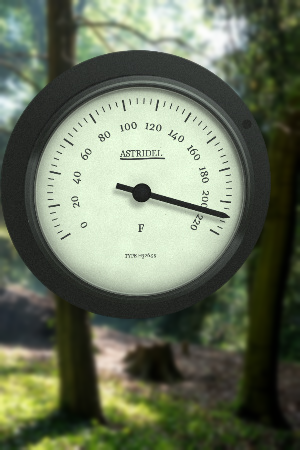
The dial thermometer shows 208 °F
